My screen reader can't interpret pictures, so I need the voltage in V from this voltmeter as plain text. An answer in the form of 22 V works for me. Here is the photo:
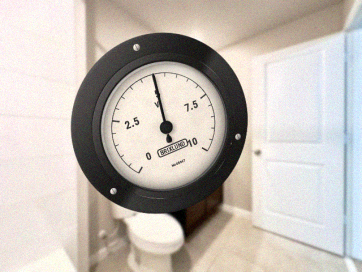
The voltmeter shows 5 V
